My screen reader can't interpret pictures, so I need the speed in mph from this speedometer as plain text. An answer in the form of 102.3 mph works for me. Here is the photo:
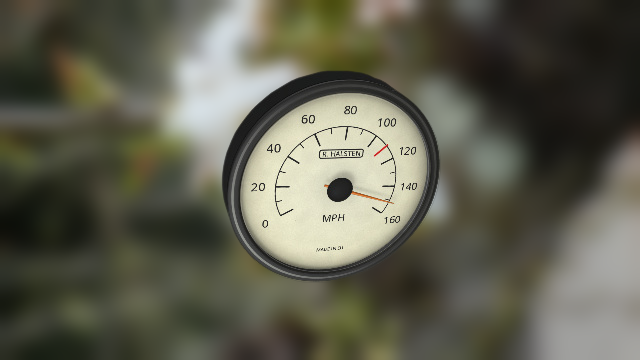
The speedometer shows 150 mph
